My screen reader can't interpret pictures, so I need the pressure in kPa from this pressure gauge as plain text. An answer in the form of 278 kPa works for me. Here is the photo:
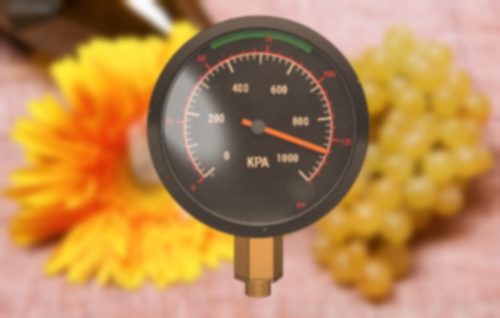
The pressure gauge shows 900 kPa
